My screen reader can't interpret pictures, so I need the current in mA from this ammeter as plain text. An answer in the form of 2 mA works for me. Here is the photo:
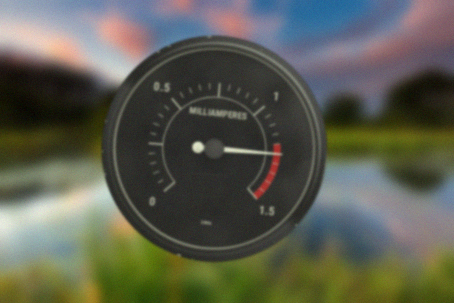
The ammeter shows 1.25 mA
